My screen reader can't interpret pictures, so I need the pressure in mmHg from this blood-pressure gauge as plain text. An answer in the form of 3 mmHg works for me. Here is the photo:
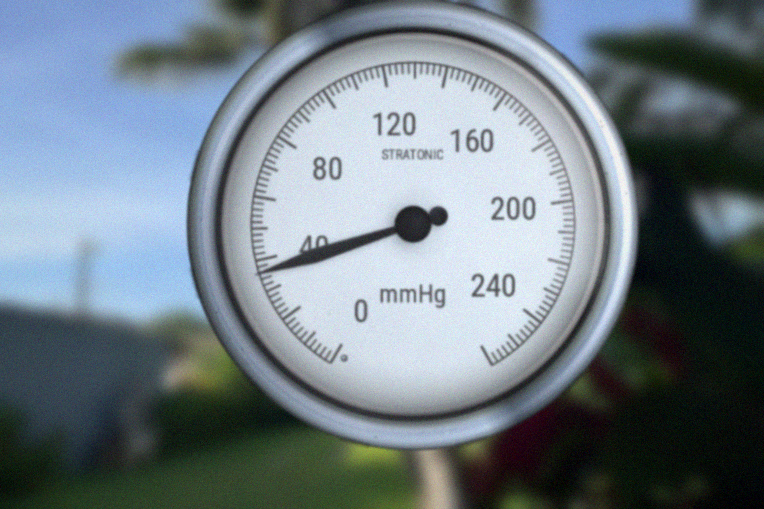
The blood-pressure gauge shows 36 mmHg
